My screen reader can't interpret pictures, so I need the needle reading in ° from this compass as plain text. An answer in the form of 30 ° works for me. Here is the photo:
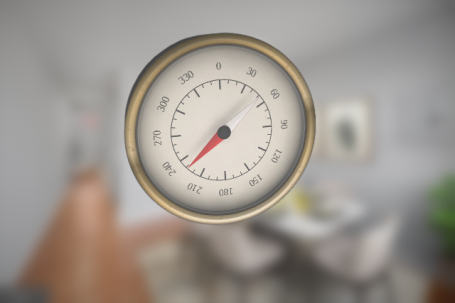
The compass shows 230 °
